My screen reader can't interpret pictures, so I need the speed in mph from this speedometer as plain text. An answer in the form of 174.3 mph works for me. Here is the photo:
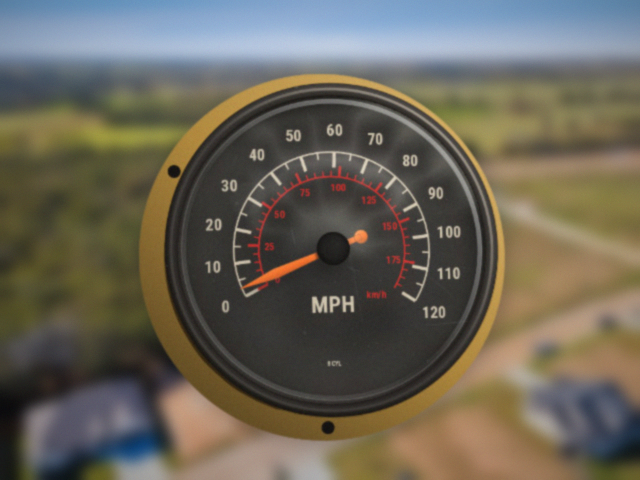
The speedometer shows 2.5 mph
